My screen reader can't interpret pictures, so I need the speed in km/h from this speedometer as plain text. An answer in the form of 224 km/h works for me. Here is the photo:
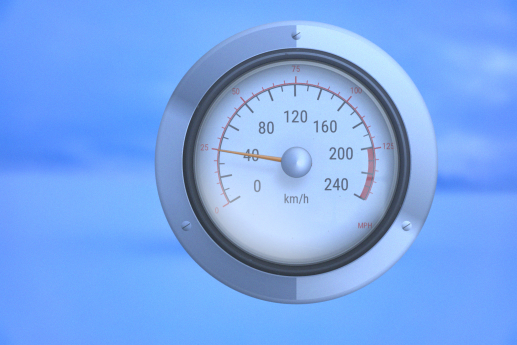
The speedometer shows 40 km/h
